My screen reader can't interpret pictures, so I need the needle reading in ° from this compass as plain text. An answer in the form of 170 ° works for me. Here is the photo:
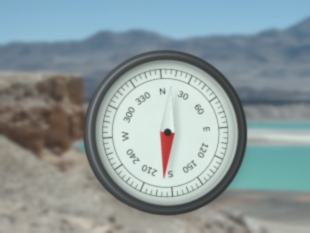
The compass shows 190 °
